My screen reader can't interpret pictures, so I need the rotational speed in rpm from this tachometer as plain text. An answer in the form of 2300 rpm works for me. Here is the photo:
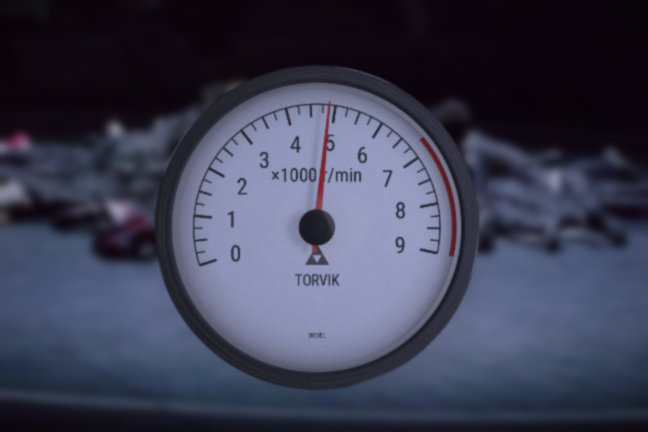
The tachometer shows 4875 rpm
